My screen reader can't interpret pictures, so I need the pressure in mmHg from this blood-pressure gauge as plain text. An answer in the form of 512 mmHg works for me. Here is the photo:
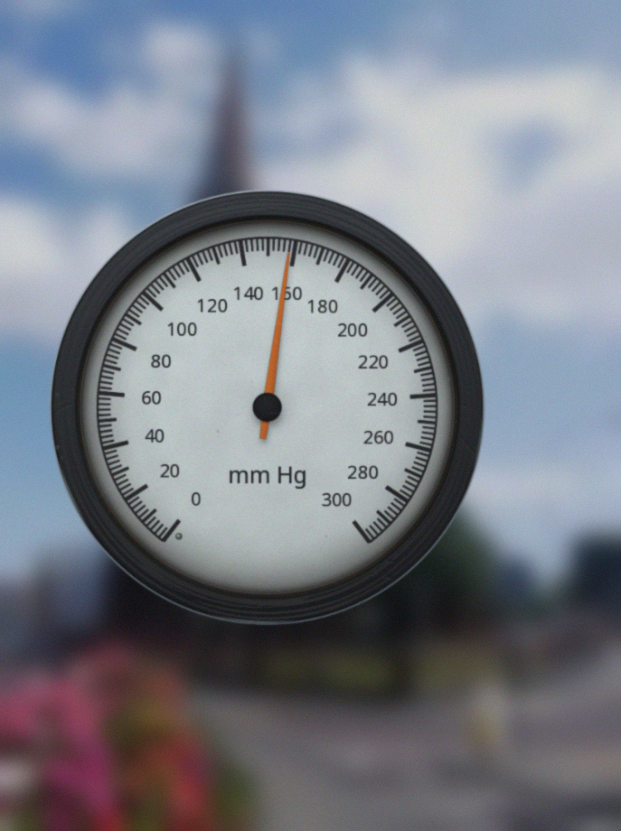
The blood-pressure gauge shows 158 mmHg
